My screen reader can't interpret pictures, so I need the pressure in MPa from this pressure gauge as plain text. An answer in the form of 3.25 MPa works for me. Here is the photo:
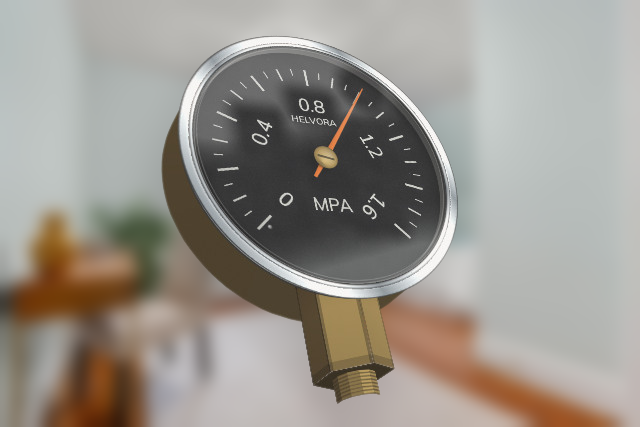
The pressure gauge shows 1 MPa
